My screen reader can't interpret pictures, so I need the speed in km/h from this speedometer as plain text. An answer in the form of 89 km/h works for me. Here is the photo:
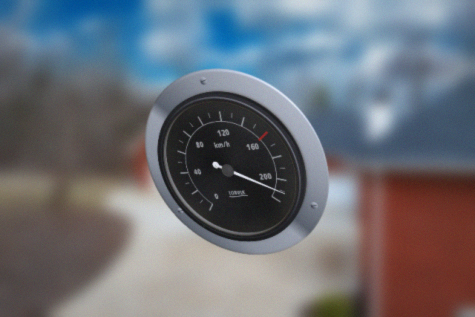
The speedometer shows 210 km/h
